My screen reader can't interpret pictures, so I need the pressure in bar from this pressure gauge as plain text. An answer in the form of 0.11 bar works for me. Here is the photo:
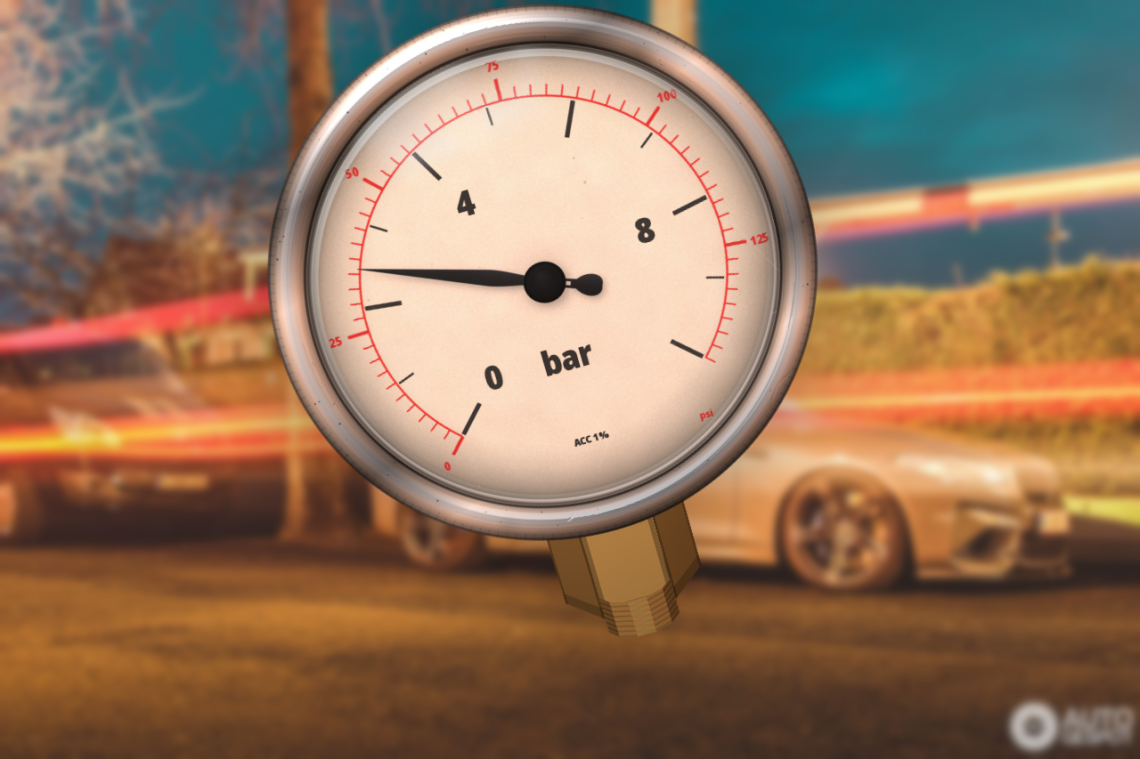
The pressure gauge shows 2.5 bar
